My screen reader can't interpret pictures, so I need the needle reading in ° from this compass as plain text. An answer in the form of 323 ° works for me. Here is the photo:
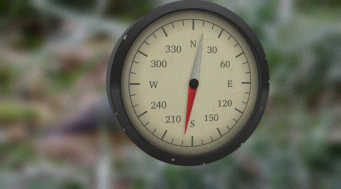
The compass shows 190 °
